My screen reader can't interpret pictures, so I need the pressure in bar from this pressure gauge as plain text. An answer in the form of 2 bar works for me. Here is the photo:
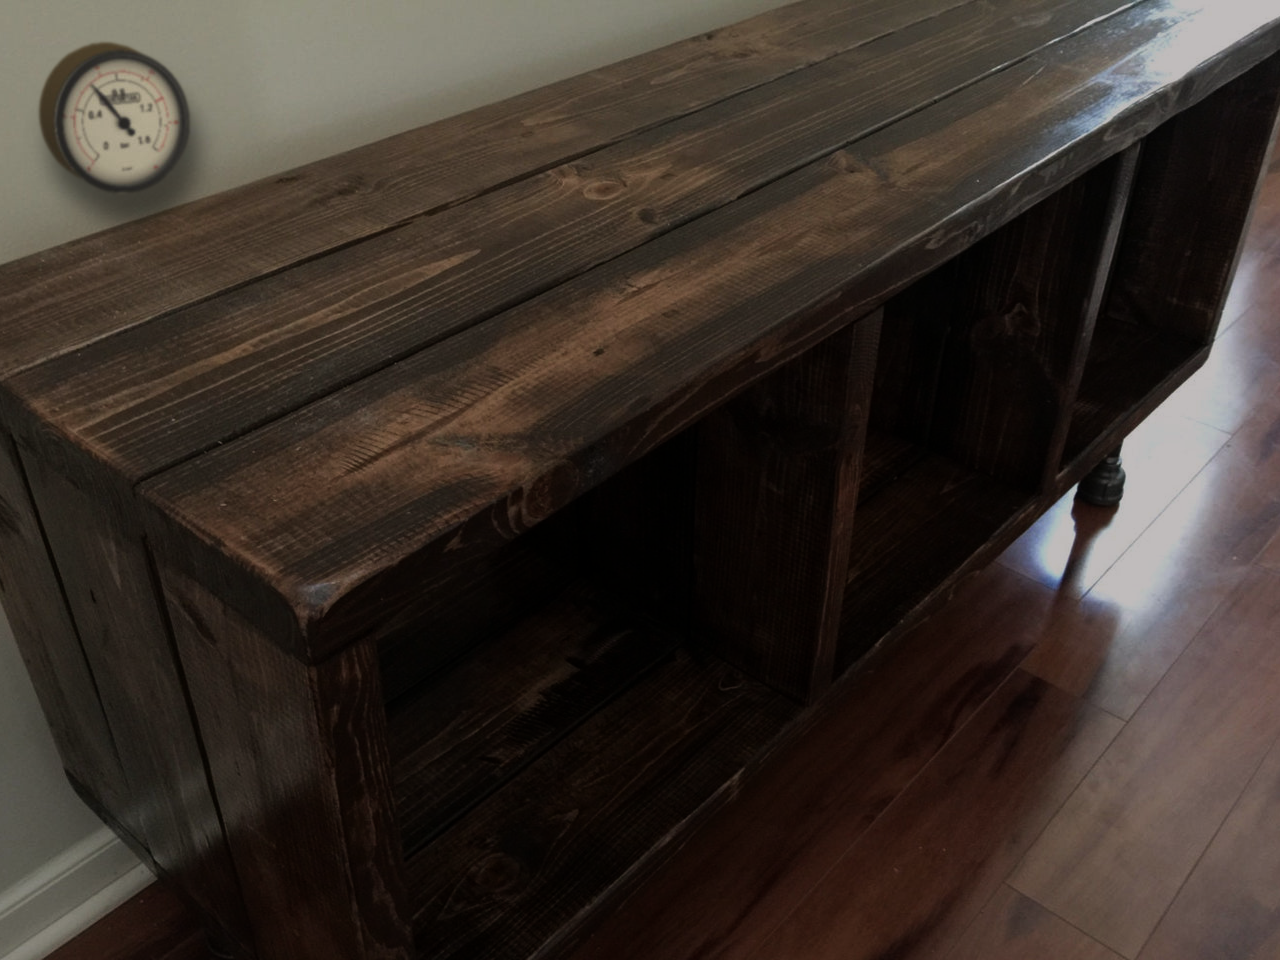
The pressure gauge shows 0.6 bar
